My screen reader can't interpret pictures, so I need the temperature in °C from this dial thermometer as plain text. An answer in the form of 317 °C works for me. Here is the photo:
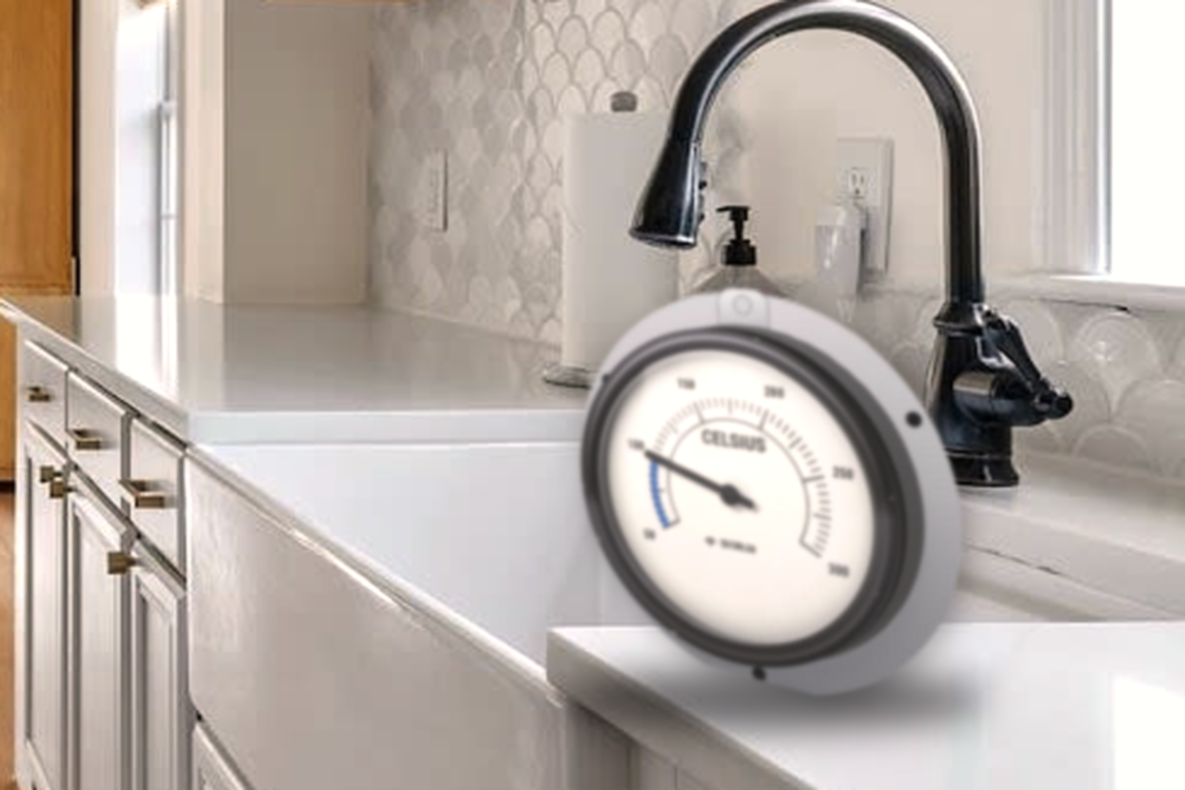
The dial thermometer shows 100 °C
